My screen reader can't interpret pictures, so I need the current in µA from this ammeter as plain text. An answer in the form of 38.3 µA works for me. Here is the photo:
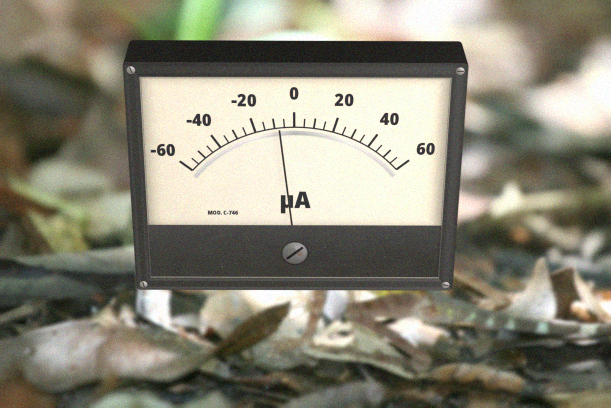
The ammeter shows -7.5 µA
